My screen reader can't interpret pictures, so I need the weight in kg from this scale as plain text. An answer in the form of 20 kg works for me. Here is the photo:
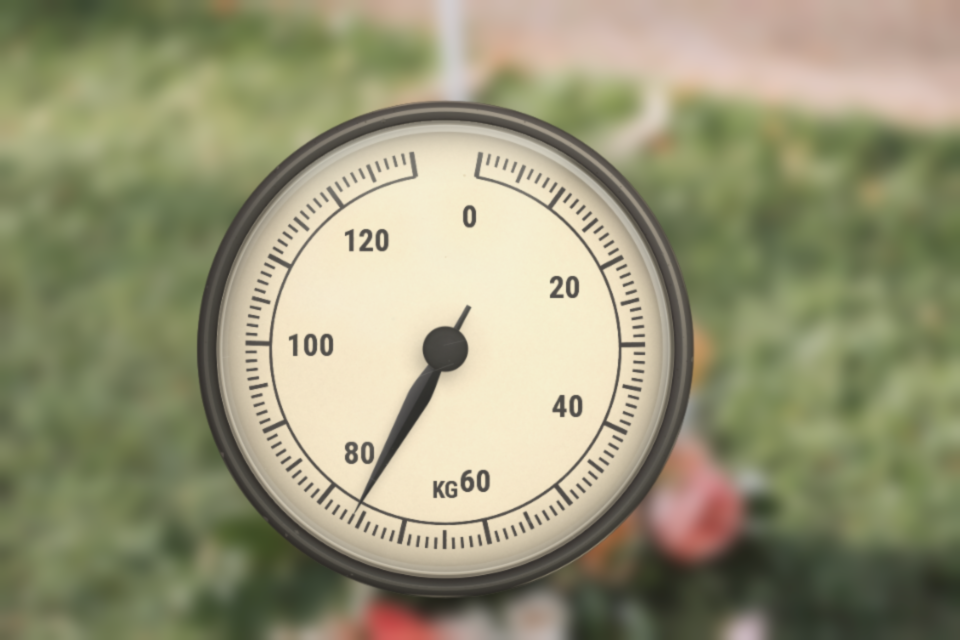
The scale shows 76 kg
